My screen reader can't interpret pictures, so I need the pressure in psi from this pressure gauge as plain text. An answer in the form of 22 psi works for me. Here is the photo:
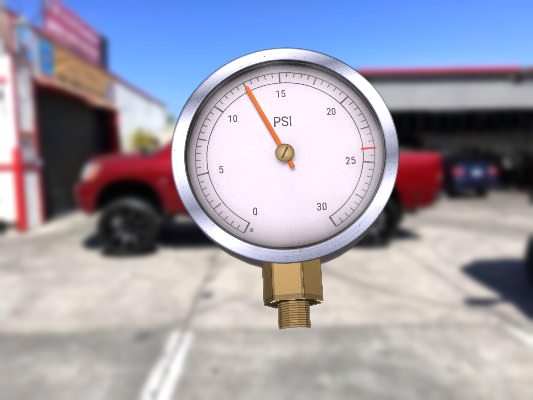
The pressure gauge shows 12.5 psi
